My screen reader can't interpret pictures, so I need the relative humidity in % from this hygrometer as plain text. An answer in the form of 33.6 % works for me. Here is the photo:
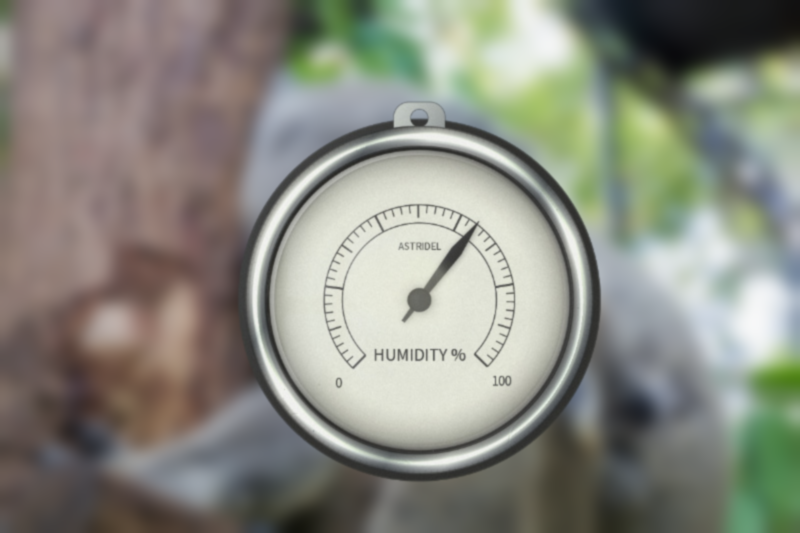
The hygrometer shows 64 %
